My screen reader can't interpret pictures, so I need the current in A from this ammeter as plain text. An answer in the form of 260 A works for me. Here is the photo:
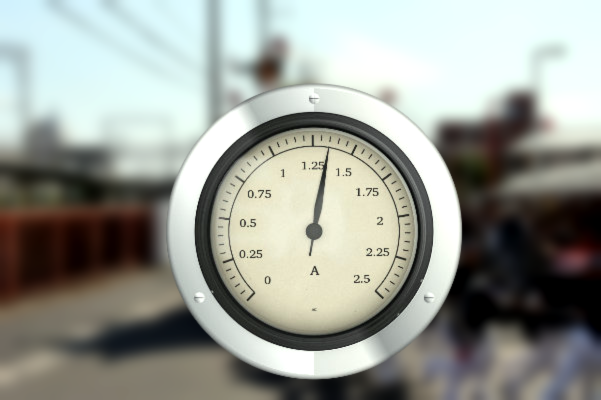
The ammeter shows 1.35 A
